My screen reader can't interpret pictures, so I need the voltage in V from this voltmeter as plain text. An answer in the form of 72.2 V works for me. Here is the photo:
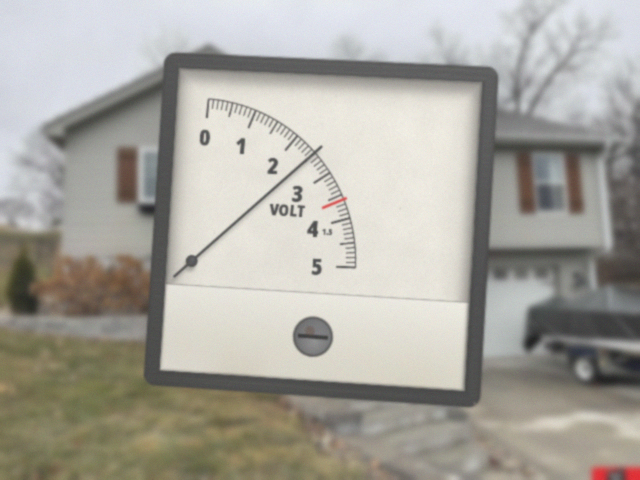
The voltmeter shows 2.5 V
